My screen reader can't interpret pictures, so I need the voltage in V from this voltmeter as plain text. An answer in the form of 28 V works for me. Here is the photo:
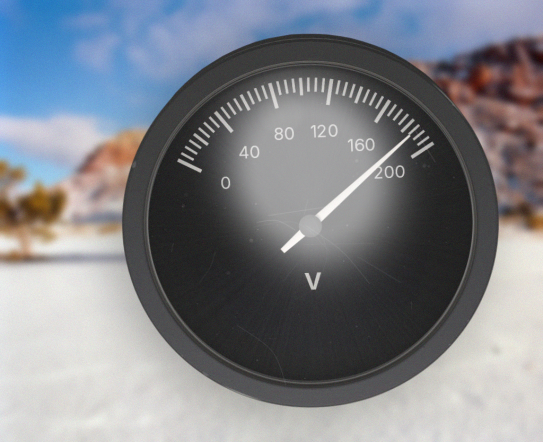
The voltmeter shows 185 V
